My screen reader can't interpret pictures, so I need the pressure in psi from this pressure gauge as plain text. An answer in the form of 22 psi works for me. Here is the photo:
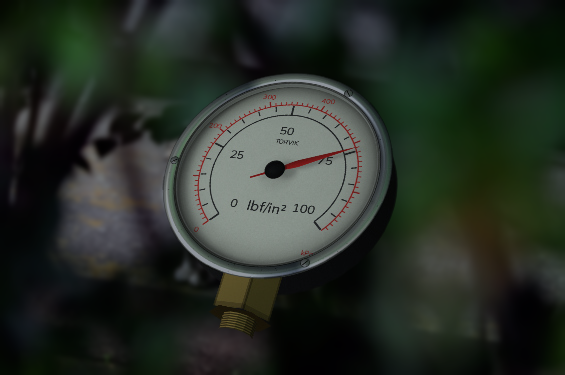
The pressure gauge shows 75 psi
